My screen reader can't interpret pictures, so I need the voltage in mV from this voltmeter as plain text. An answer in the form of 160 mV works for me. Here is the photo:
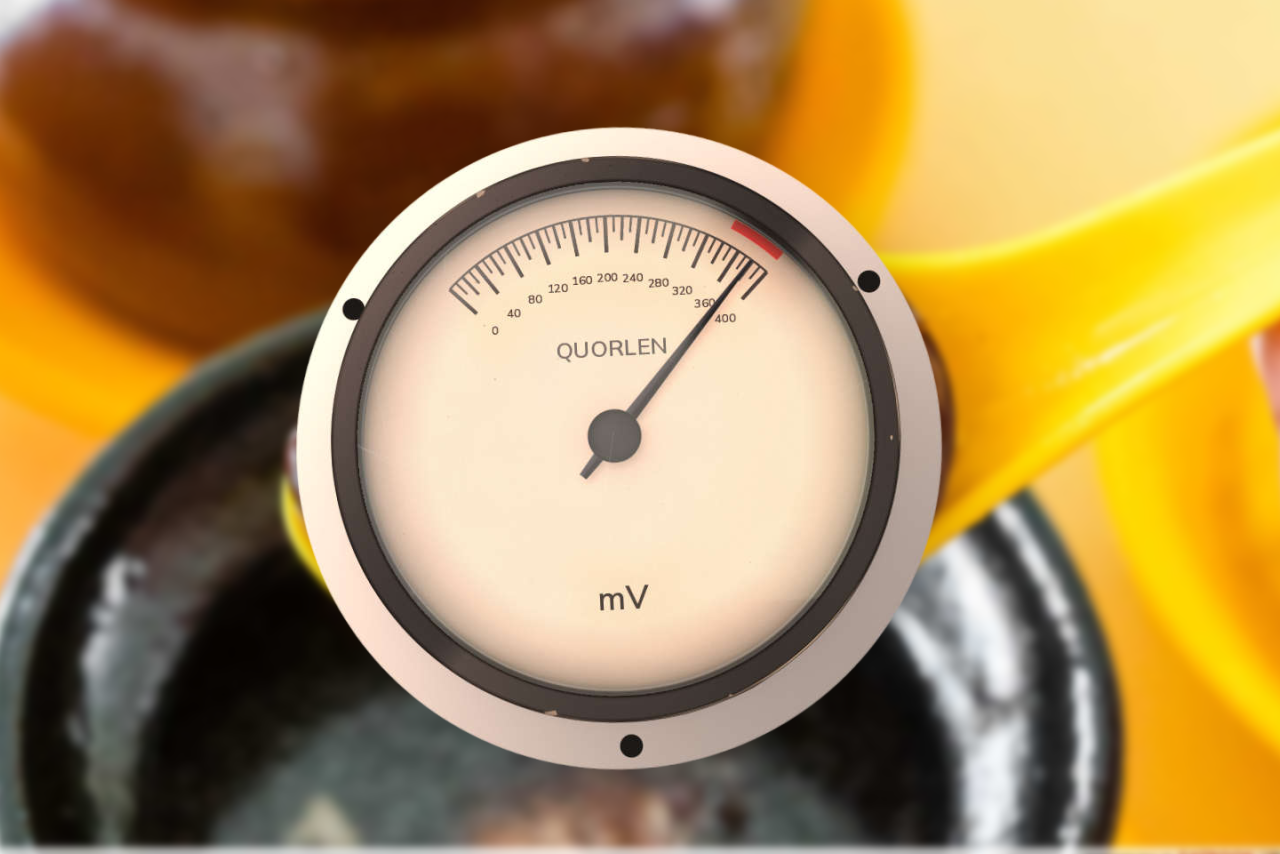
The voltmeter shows 380 mV
